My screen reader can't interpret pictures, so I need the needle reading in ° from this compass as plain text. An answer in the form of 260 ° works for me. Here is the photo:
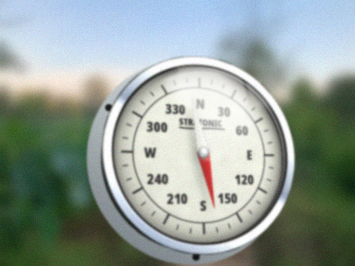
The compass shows 170 °
